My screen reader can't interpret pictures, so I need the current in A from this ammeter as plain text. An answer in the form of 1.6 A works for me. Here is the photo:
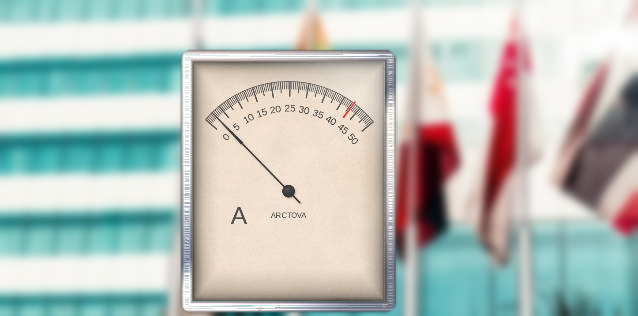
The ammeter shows 2.5 A
